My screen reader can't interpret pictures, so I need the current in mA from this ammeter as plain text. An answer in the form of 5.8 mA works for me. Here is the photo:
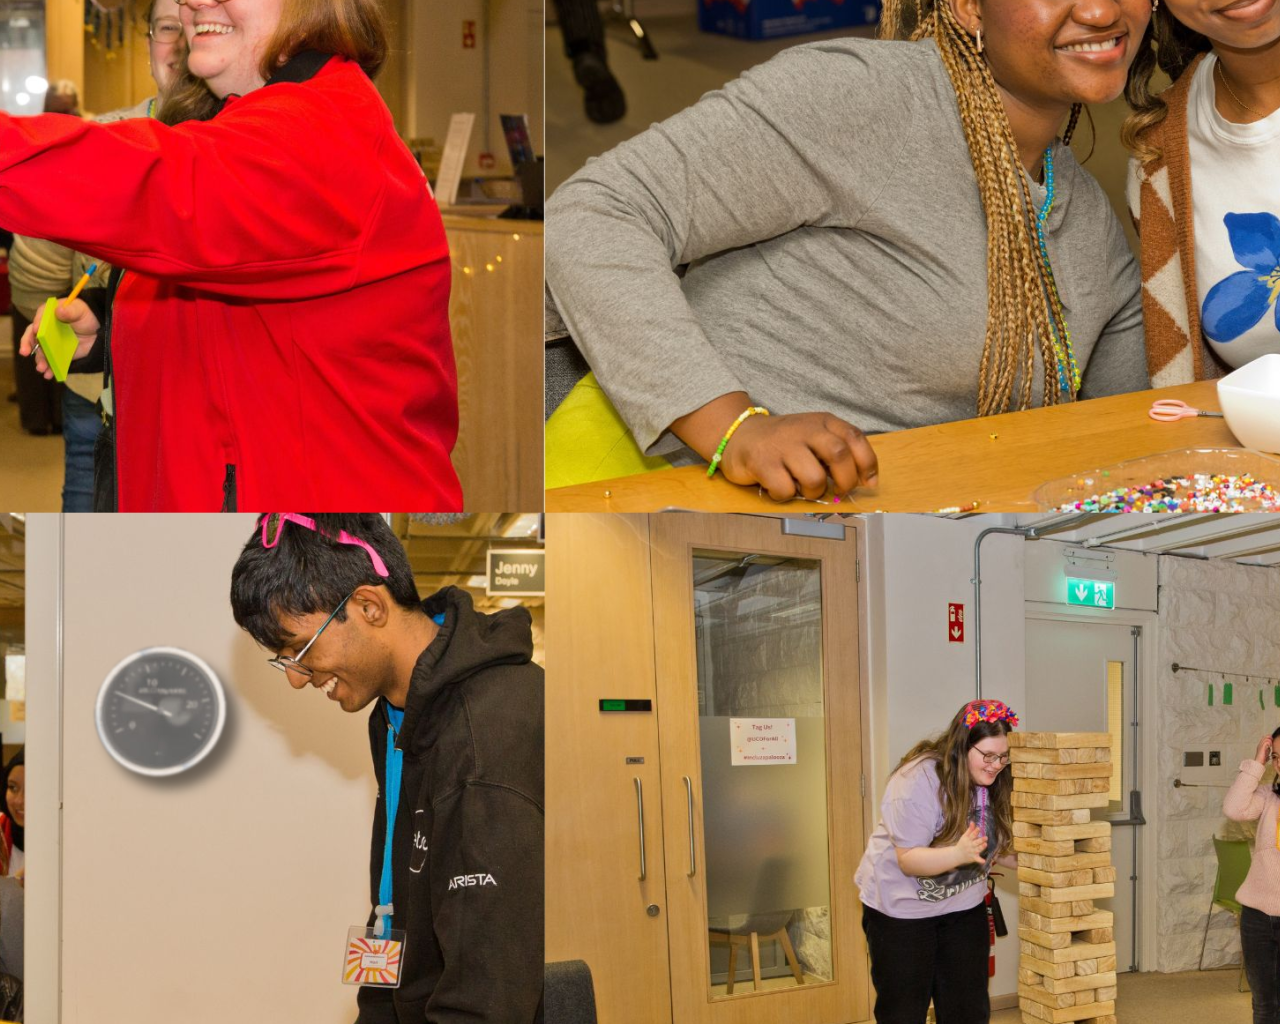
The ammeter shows 5 mA
